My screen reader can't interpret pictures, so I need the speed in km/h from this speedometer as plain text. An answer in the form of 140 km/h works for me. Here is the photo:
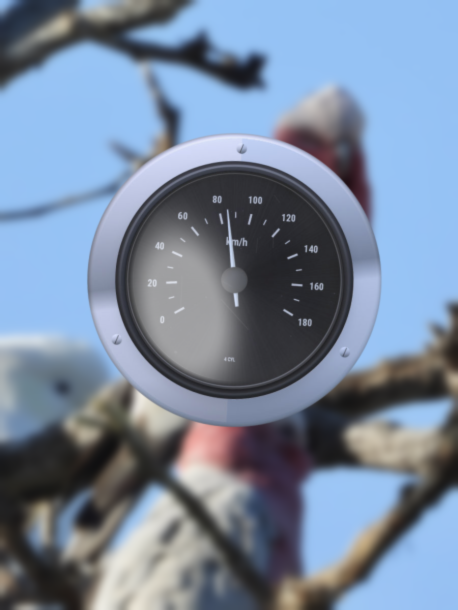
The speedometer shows 85 km/h
